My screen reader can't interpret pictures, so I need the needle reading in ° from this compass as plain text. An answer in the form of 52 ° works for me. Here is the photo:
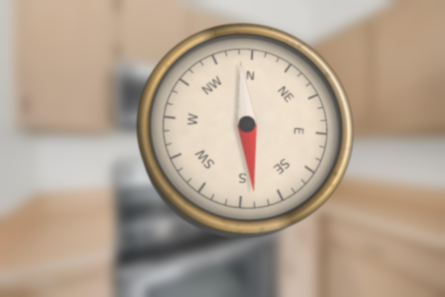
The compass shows 170 °
